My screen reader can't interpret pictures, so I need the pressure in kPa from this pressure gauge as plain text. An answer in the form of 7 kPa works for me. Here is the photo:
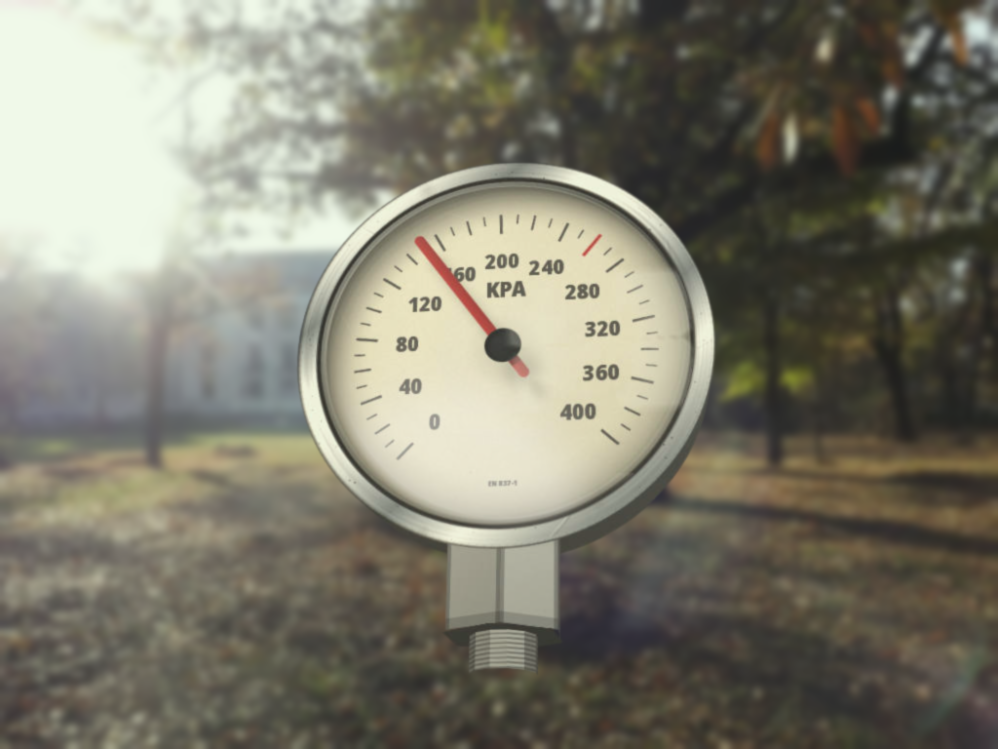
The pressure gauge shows 150 kPa
